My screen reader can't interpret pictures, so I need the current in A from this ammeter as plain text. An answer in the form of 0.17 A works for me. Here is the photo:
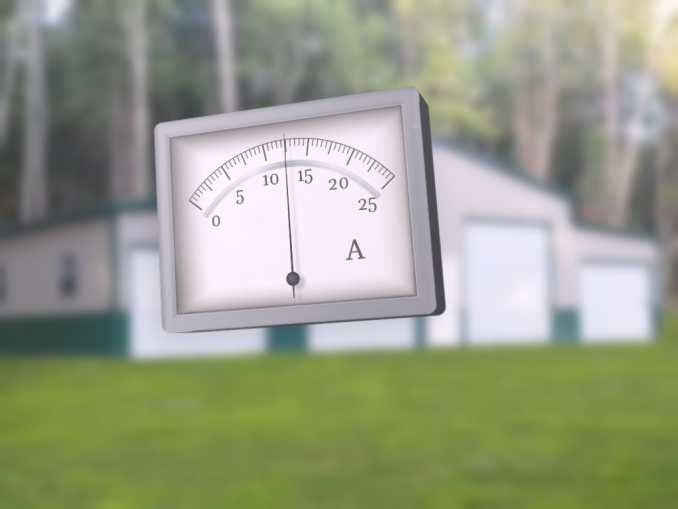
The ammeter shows 12.5 A
